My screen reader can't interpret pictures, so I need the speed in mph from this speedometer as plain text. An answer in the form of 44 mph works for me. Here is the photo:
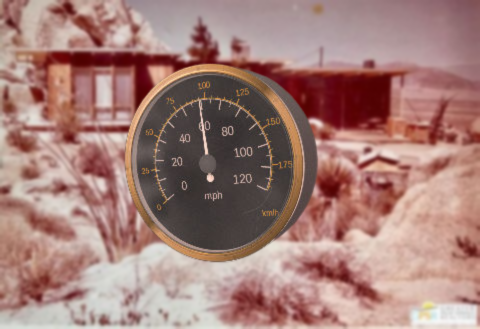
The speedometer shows 60 mph
